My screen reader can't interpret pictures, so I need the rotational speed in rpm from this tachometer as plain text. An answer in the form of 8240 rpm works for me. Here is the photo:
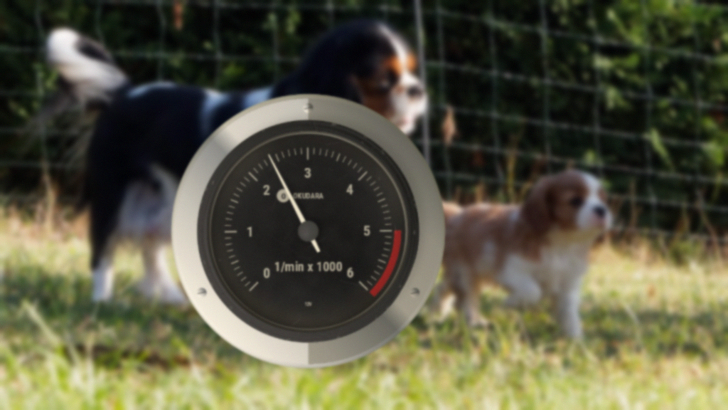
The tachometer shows 2400 rpm
